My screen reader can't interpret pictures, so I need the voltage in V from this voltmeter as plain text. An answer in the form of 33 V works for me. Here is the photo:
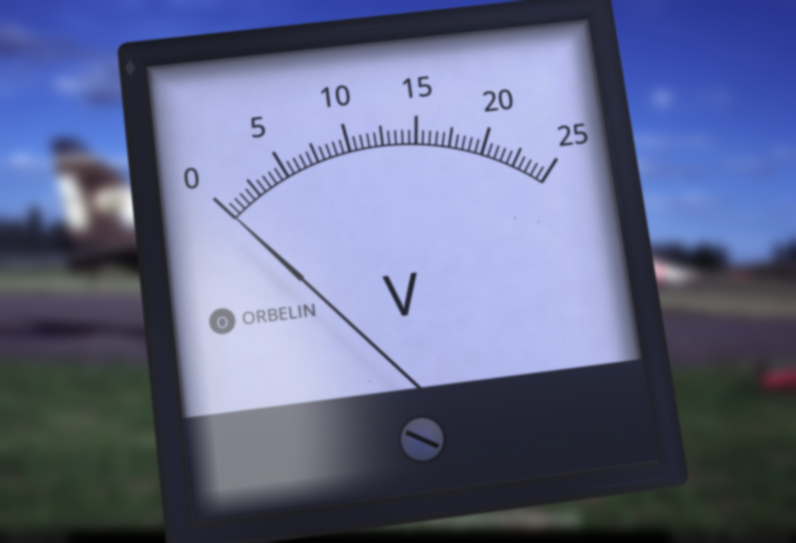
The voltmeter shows 0 V
